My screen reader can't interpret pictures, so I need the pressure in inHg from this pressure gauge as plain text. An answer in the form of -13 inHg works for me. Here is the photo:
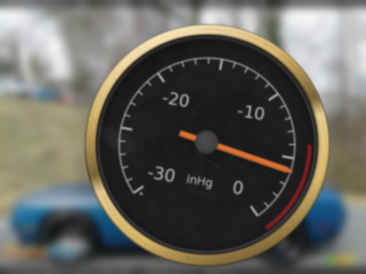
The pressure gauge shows -4 inHg
